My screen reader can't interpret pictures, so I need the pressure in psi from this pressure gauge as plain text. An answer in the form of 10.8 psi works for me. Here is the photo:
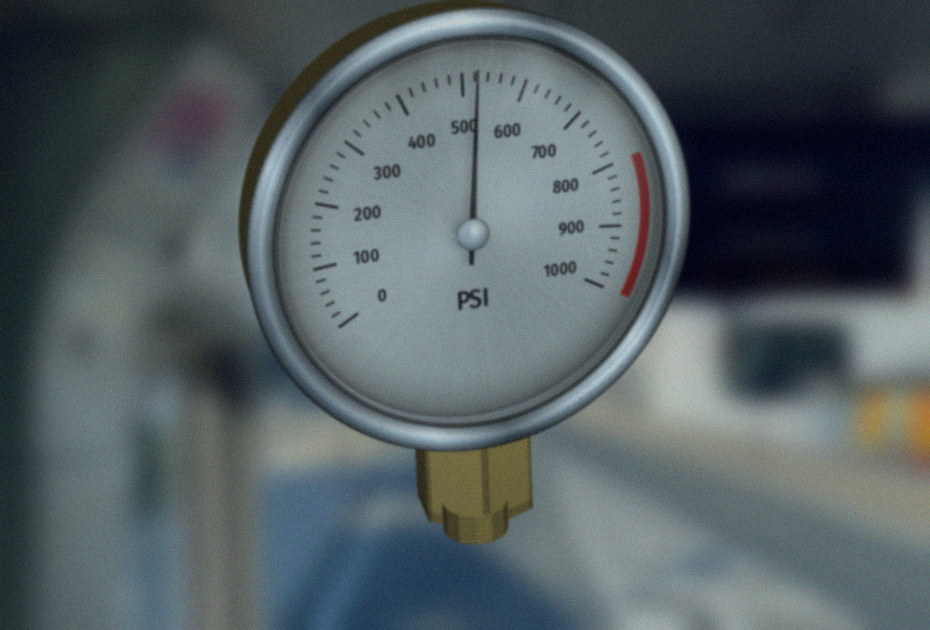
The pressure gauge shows 520 psi
